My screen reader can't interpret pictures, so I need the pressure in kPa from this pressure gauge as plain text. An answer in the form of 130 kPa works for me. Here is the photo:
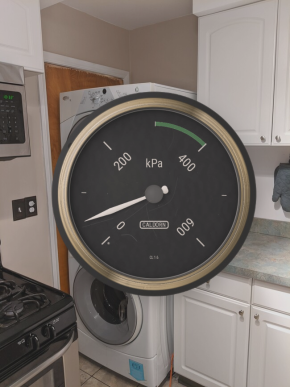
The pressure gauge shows 50 kPa
